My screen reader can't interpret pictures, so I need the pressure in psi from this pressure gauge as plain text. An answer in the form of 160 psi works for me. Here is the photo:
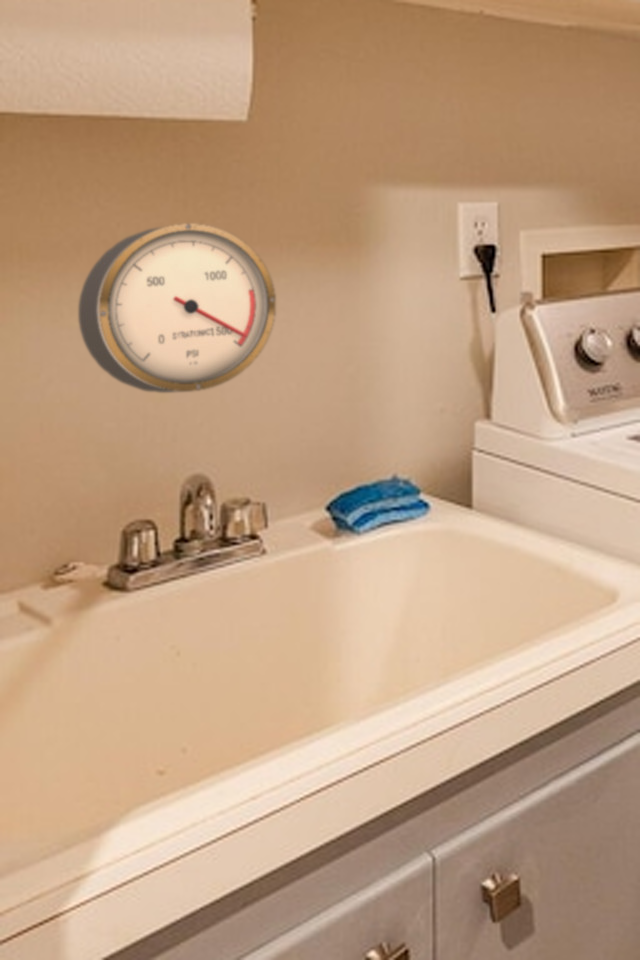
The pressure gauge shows 1450 psi
